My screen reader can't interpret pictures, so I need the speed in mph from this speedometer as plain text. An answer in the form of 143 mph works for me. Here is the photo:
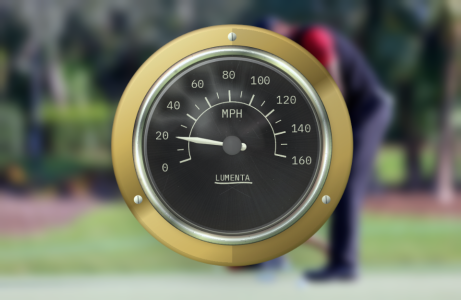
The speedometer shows 20 mph
